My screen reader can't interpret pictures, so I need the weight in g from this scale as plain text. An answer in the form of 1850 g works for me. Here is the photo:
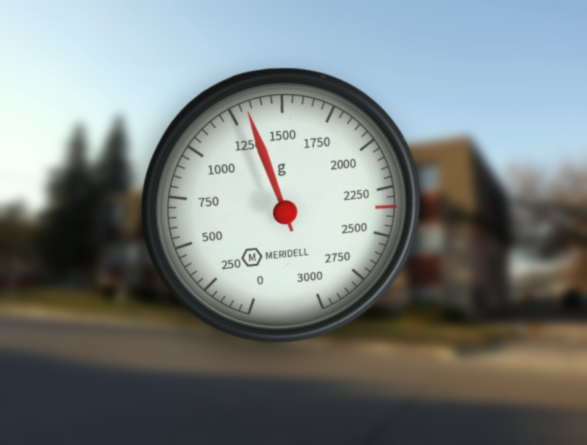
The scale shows 1325 g
